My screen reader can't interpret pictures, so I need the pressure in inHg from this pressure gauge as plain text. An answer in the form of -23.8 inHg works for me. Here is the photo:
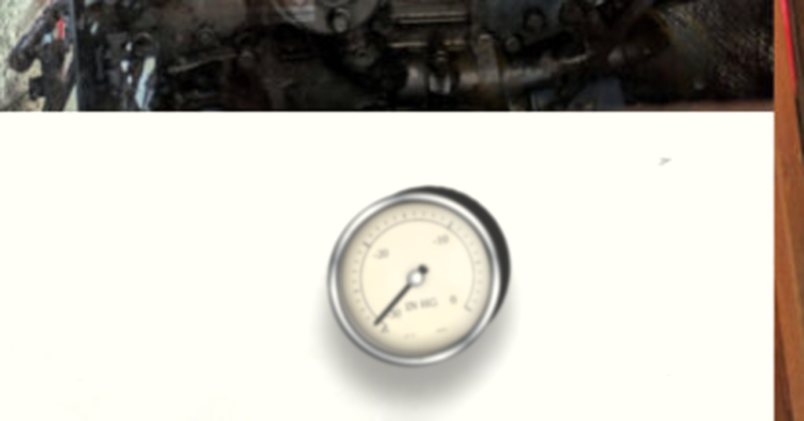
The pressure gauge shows -29 inHg
